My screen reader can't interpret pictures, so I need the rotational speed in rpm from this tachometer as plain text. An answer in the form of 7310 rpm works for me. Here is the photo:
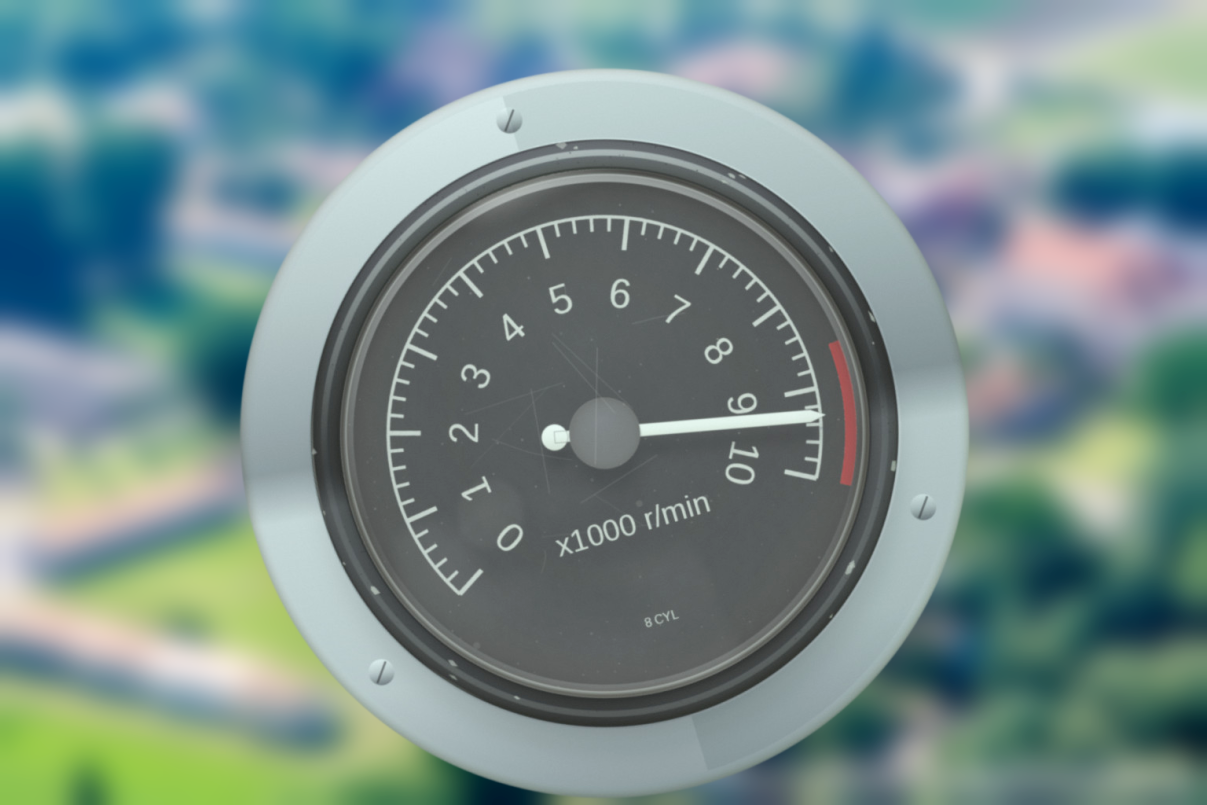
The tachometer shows 9300 rpm
